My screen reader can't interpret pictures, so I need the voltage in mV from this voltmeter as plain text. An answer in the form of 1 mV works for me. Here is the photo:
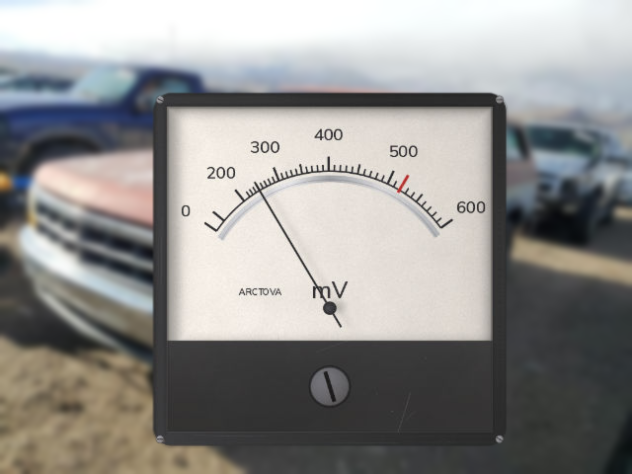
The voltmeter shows 250 mV
